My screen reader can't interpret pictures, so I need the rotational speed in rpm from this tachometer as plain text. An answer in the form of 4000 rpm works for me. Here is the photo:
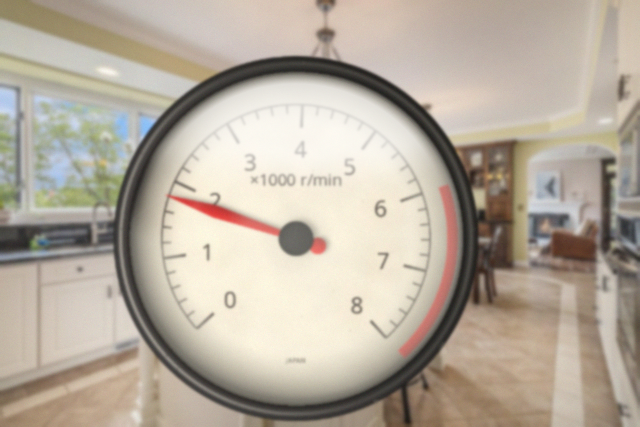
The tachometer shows 1800 rpm
